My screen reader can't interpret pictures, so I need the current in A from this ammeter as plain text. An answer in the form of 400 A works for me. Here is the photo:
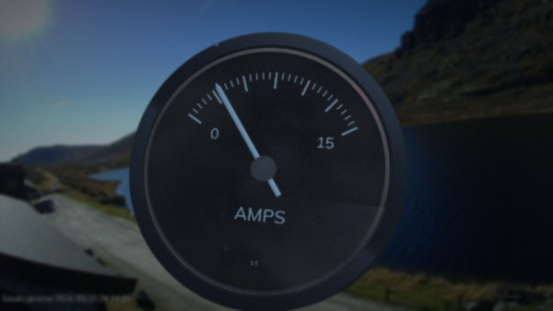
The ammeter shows 3 A
